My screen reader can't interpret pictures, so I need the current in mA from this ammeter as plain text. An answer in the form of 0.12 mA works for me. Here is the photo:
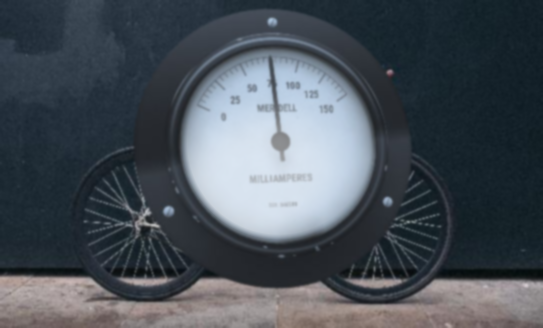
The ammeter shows 75 mA
